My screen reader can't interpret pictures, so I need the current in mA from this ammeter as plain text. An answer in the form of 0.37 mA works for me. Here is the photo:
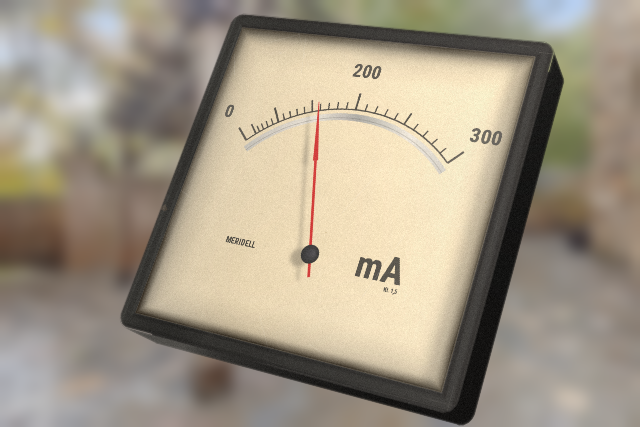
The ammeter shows 160 mA
